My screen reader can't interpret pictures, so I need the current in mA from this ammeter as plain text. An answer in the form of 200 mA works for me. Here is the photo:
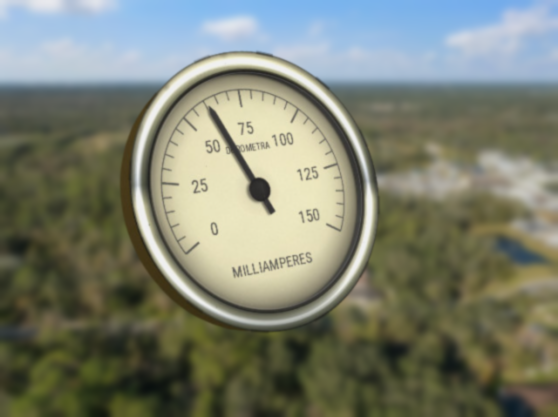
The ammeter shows 60 mA
